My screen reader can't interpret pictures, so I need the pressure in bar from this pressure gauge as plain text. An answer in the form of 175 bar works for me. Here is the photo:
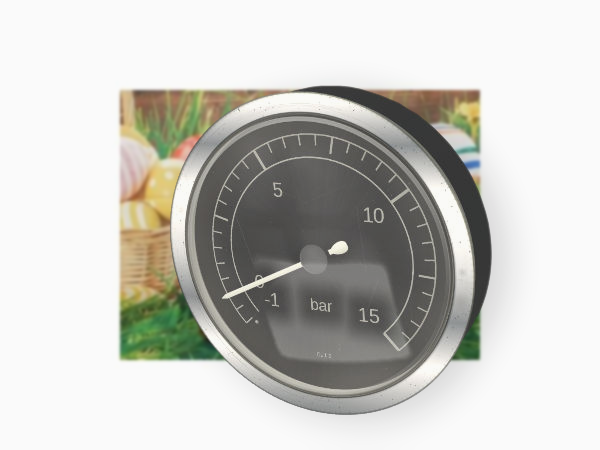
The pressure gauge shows 0 bar
